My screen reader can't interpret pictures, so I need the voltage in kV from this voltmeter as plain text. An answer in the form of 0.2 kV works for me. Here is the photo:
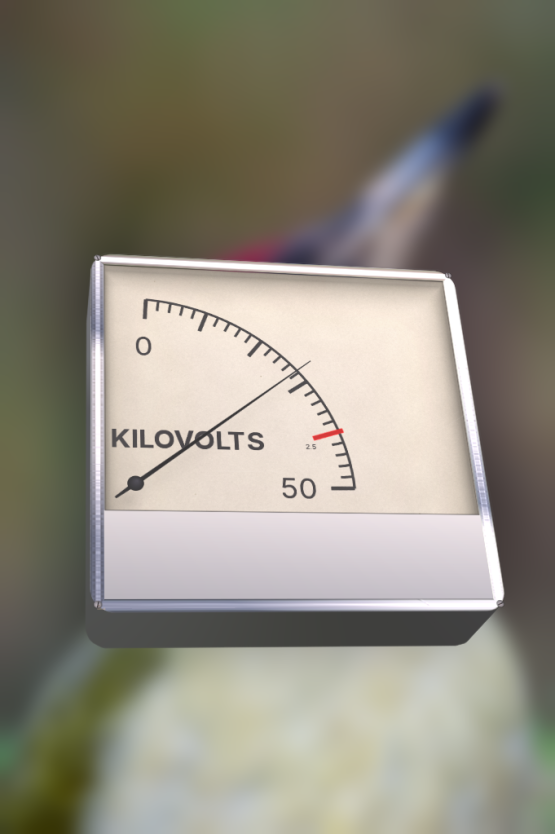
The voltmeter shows 28 kV
